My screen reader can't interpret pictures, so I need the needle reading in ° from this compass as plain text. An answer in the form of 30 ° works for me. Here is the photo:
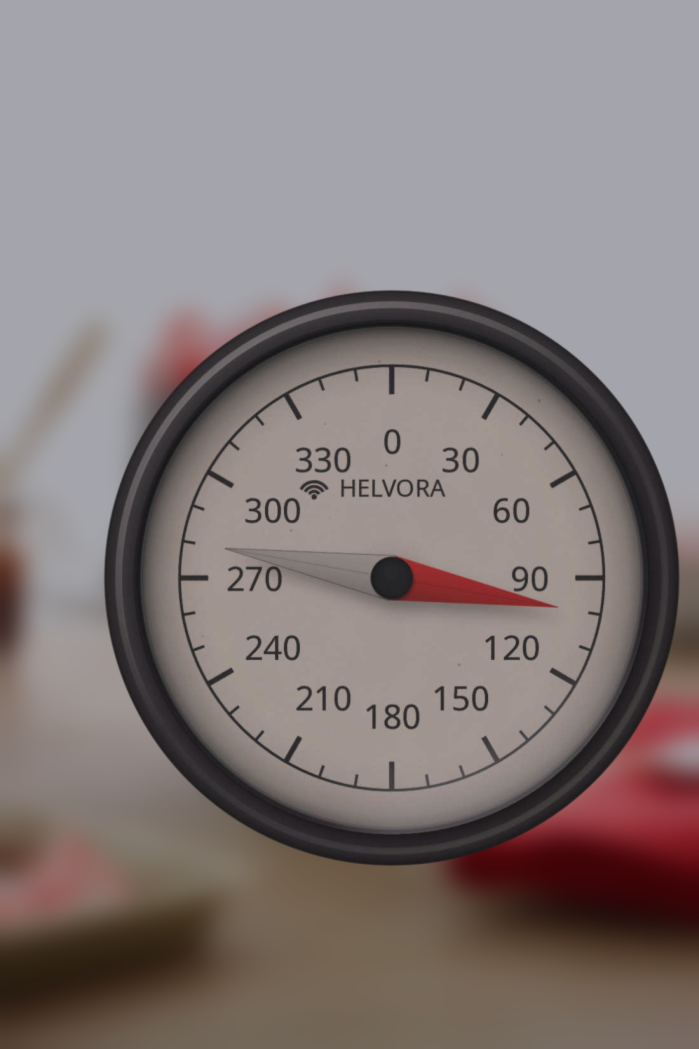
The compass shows 100 °
